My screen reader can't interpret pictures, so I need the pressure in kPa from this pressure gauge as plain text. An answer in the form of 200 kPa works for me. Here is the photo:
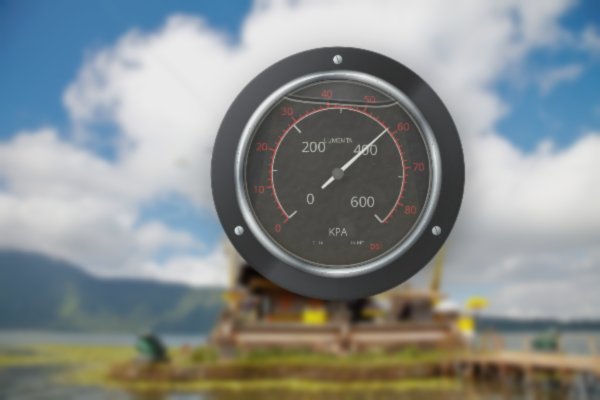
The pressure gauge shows 400 kPa
